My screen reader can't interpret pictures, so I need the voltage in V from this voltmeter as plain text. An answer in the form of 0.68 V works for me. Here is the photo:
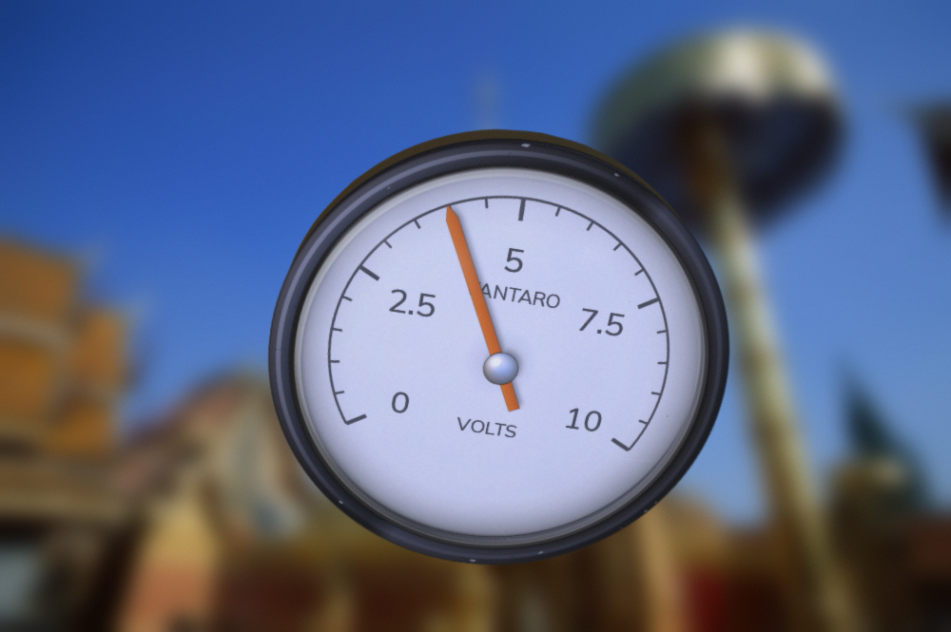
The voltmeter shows 4 V
